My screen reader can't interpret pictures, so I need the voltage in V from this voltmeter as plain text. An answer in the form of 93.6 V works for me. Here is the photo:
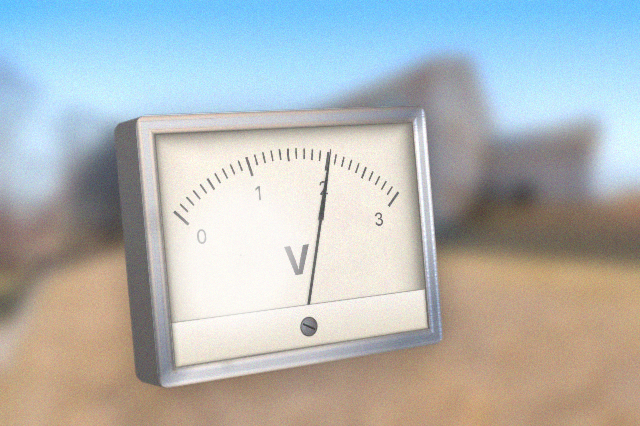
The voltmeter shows 2 V
